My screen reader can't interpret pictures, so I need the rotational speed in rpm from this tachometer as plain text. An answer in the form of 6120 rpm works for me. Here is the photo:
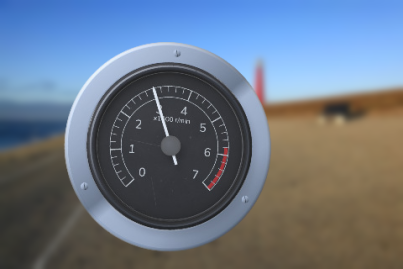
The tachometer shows 3000 rpm
